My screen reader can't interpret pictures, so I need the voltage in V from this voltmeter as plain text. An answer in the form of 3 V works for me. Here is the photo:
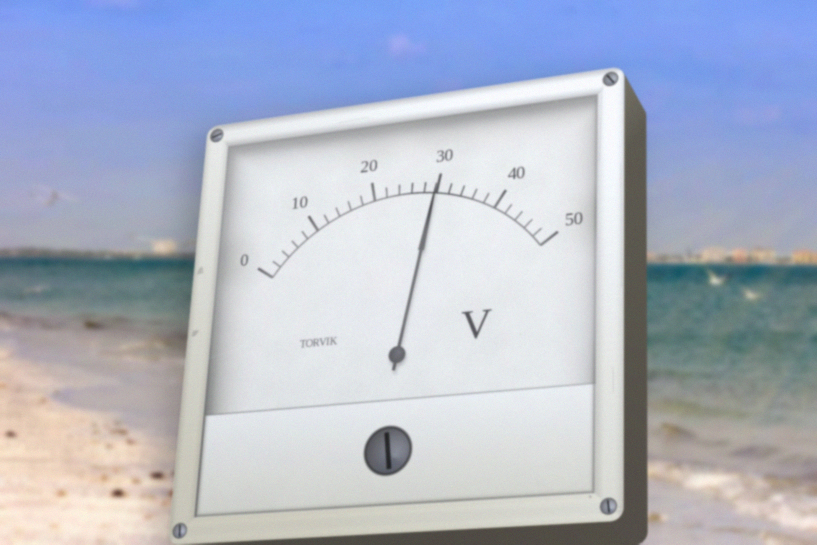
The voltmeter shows 30 V
